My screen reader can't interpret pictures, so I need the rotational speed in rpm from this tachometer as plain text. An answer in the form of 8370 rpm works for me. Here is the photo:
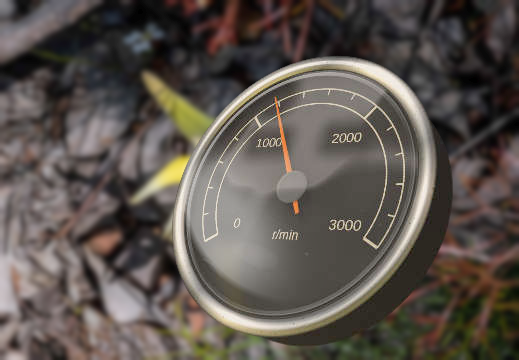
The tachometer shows 1200 rpm
